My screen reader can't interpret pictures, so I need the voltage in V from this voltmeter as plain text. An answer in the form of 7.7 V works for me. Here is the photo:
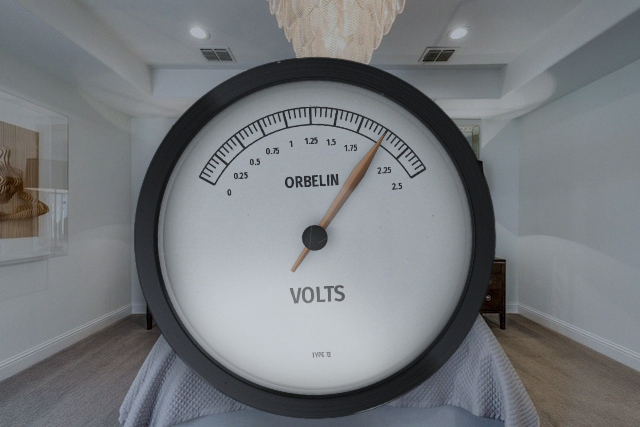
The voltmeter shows 2 V
